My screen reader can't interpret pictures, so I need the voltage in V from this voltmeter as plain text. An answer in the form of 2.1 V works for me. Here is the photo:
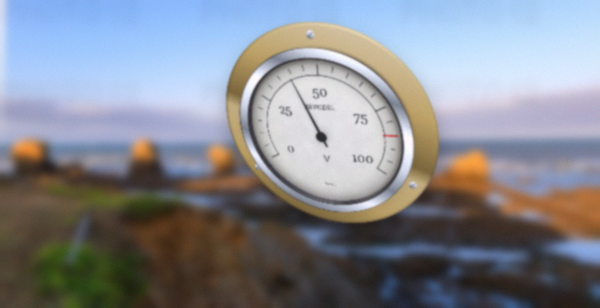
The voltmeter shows 40 V
